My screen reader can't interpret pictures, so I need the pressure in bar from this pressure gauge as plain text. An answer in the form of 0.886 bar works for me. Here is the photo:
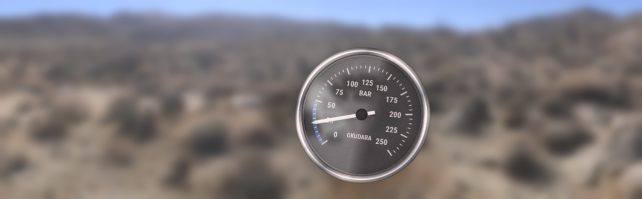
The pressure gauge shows 25 bar
